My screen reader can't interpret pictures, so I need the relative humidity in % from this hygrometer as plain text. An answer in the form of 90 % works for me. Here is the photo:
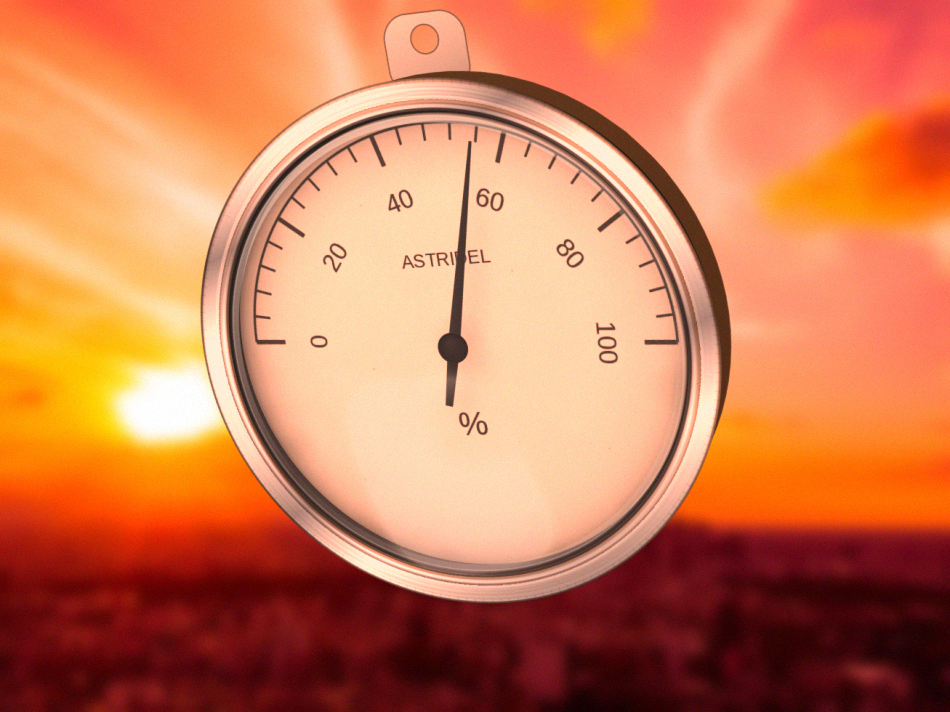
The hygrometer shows 56 %
